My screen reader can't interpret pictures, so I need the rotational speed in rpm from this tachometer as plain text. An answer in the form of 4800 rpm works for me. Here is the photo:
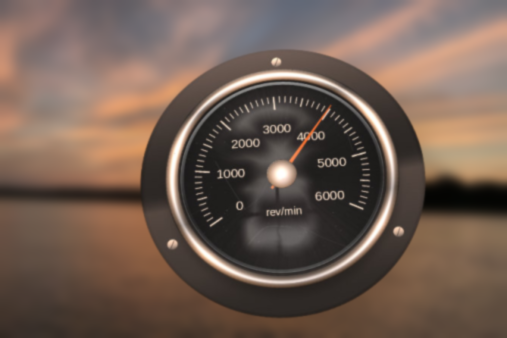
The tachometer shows 4000 rpm
